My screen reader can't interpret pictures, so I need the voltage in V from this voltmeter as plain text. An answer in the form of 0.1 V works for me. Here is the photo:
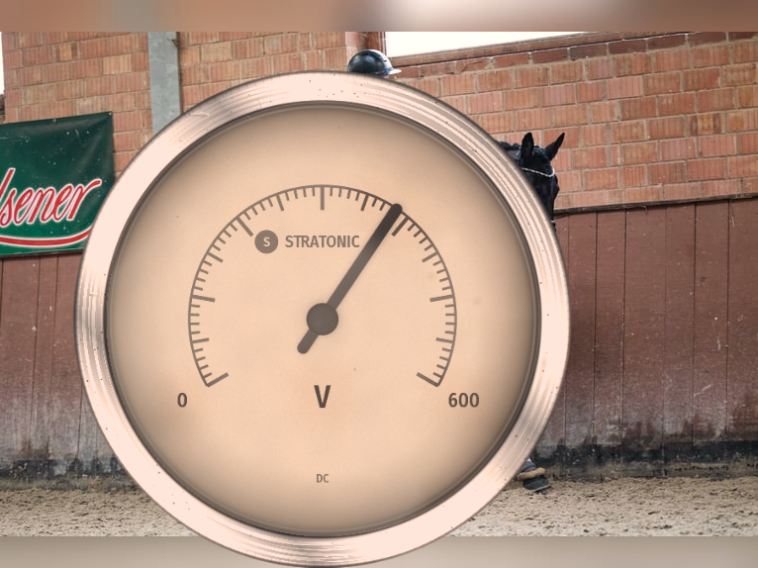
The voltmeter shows 385 V
